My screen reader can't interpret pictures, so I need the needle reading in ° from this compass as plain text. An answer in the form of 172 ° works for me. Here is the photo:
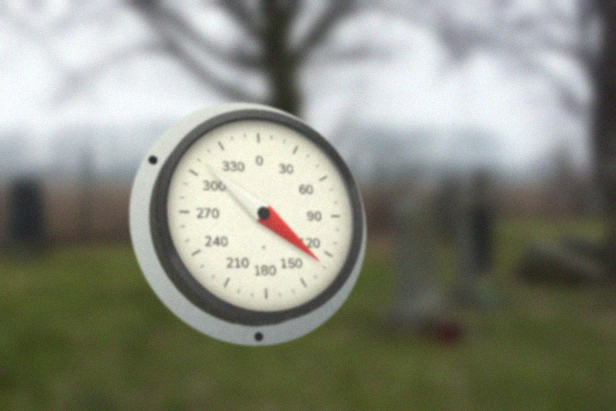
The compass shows 130 °
